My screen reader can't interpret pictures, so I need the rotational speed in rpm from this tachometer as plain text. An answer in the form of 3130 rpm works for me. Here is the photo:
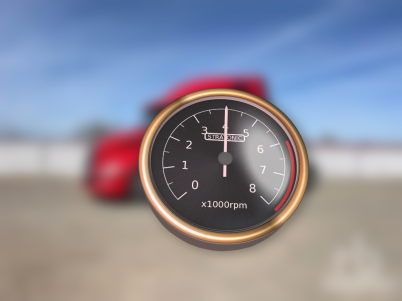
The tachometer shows 4000 rpm
